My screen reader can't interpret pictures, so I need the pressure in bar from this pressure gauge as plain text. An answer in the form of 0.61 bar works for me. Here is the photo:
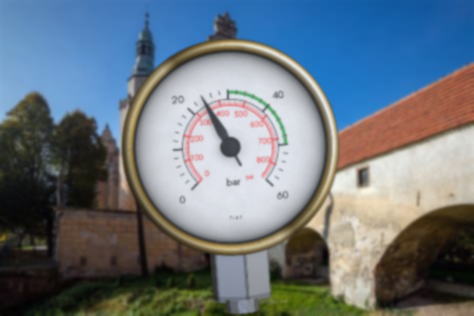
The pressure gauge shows 24 bar
